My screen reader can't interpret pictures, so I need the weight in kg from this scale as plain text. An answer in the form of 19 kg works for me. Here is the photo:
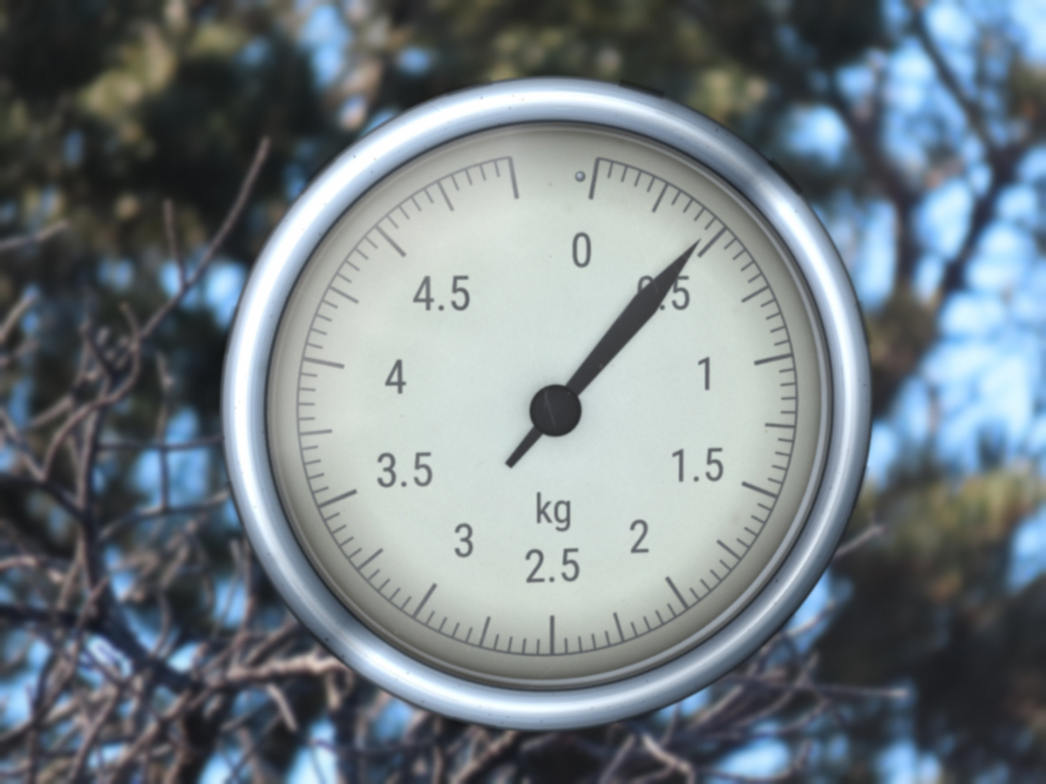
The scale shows 0.45 kg
